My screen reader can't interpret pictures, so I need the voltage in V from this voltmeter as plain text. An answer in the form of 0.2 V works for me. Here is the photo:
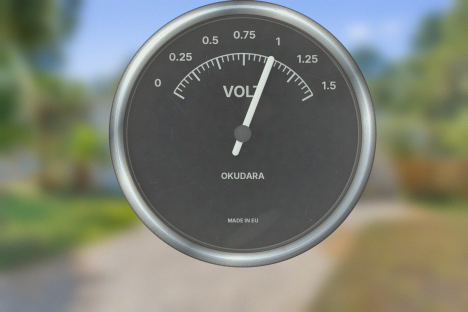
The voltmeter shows 1 V
